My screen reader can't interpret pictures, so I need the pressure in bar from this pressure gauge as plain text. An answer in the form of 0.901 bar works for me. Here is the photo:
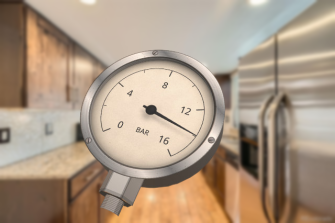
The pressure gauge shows 14 bar
